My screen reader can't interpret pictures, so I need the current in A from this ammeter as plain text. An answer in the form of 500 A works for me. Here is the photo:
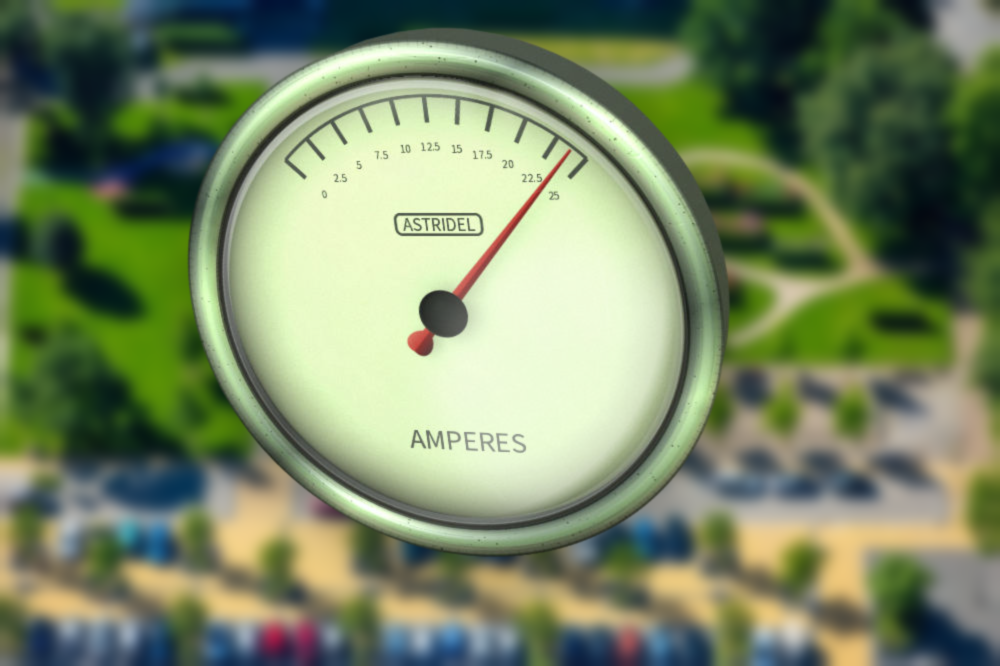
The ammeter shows 23.75 A
